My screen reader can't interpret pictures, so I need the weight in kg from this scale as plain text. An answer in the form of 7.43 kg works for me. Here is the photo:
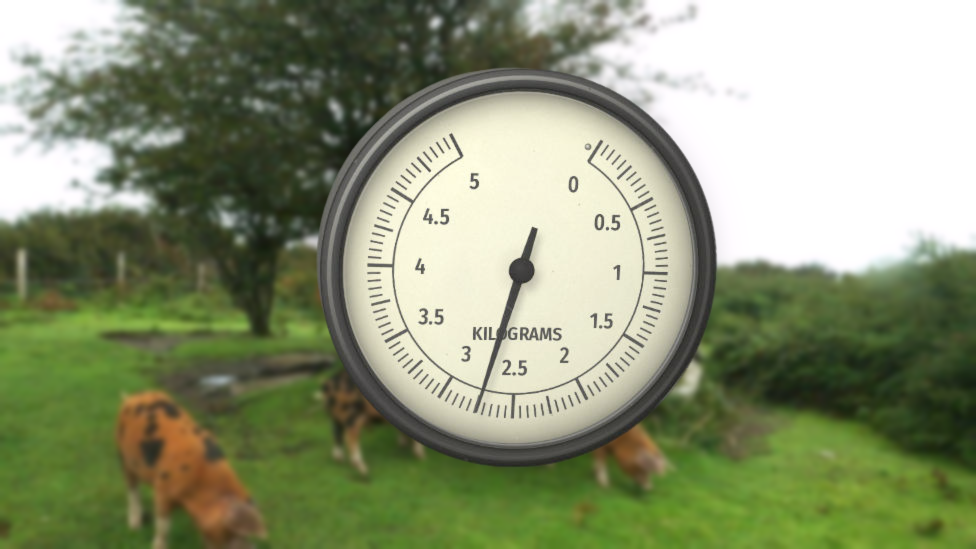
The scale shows 2.75 kg
